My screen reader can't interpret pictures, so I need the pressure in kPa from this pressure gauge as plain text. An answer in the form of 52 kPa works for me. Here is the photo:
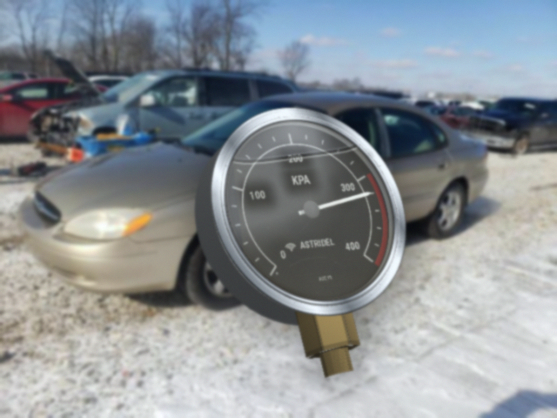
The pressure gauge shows 320 kPa
